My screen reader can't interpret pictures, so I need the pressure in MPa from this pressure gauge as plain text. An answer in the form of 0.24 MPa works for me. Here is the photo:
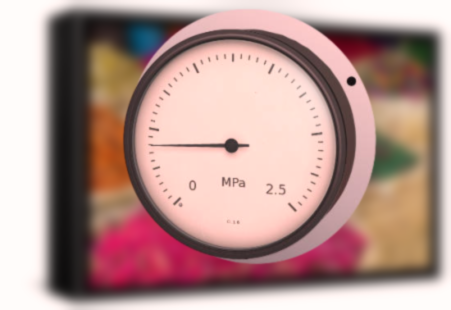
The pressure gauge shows 0.4 MPa
